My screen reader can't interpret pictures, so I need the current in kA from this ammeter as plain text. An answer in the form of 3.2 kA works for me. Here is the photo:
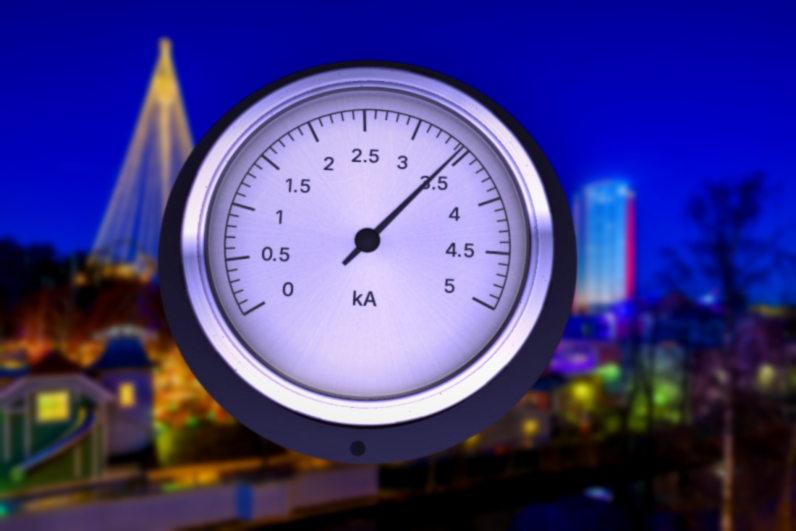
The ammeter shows 3.45 kA
